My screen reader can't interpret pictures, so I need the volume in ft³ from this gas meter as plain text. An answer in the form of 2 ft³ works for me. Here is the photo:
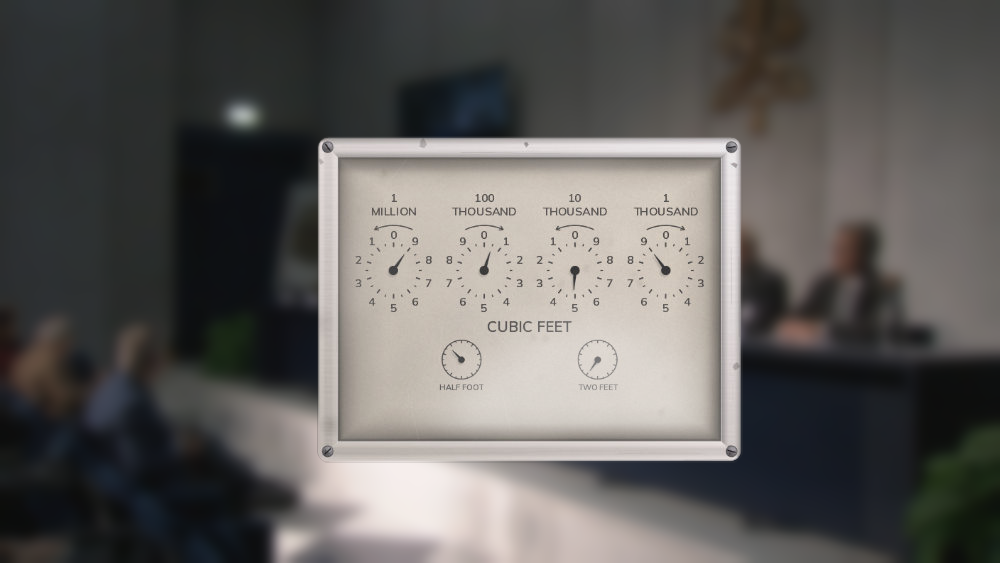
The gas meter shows 904900 ft³
